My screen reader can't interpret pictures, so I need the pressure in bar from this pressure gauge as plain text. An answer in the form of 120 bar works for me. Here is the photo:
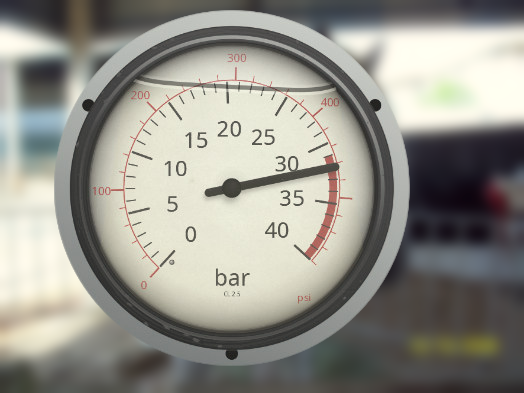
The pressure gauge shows 32 bar
